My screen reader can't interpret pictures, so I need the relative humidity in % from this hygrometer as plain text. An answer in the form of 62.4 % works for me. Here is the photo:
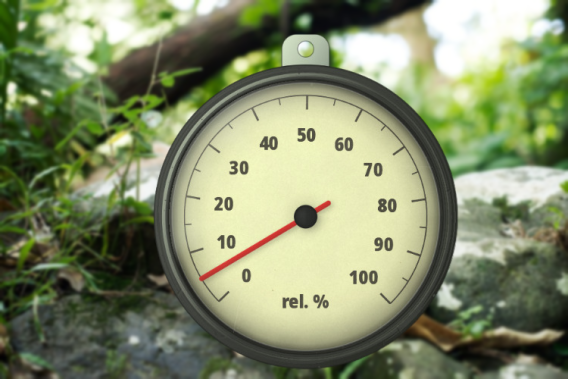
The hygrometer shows 5 %
